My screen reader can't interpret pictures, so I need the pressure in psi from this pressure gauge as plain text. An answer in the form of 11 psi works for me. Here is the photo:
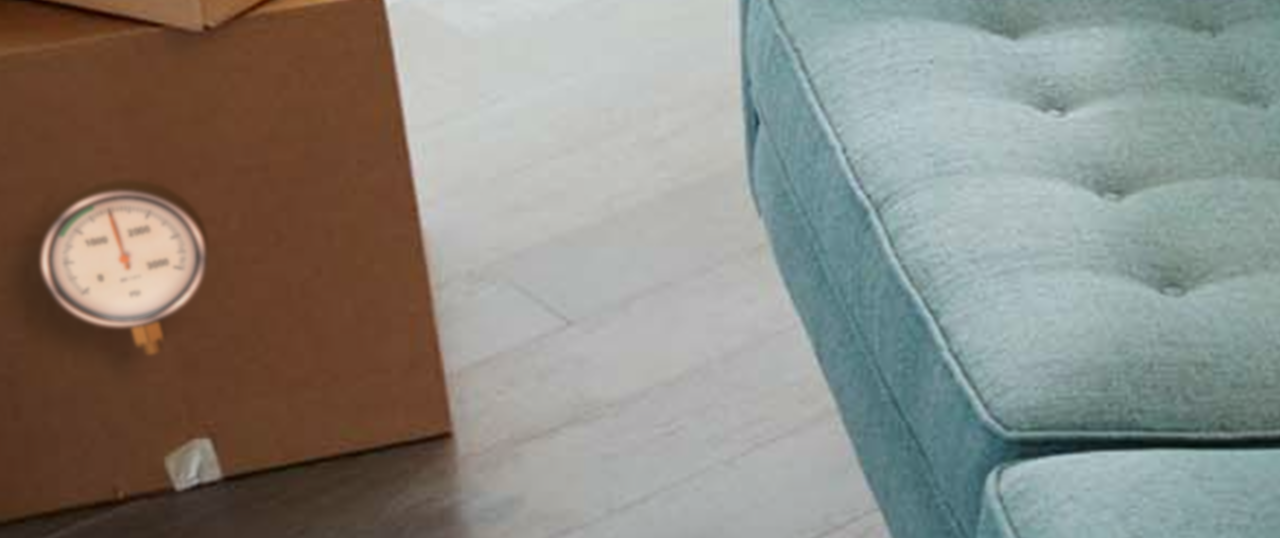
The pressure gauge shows 1500 psi
